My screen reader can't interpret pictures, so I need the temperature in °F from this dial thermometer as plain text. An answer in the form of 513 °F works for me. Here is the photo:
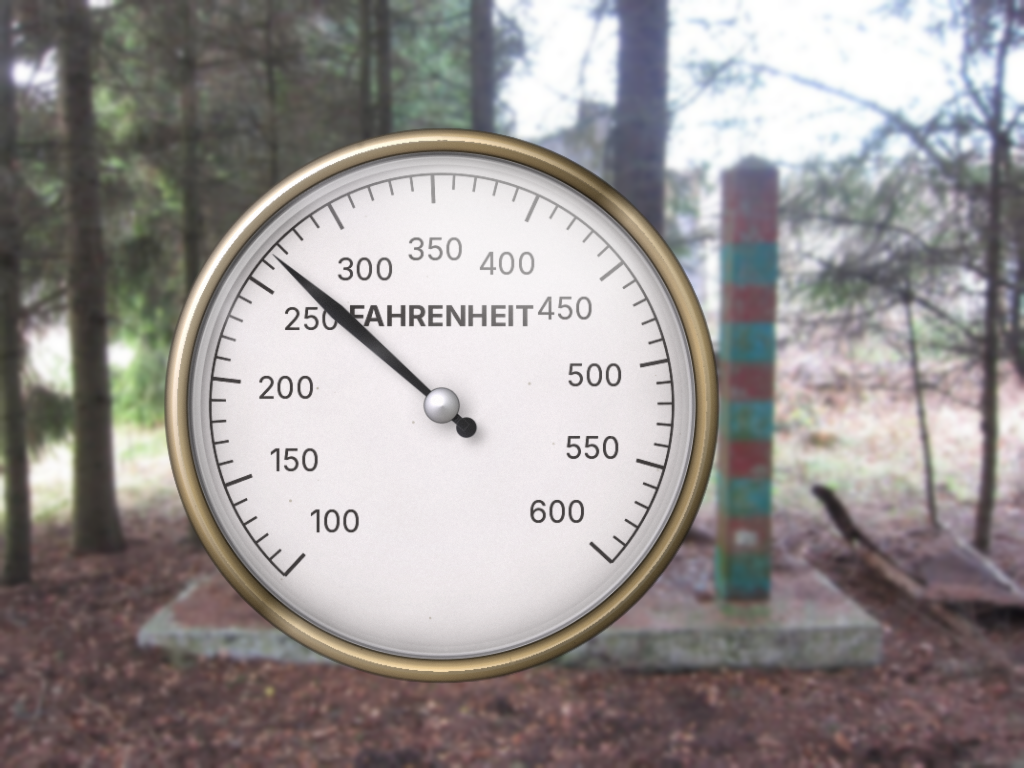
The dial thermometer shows 265 °F
